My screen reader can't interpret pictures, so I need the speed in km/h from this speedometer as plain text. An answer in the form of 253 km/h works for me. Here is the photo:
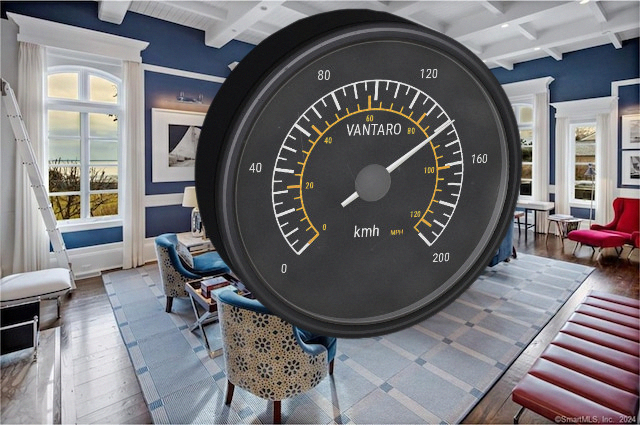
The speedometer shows 140 km/h
